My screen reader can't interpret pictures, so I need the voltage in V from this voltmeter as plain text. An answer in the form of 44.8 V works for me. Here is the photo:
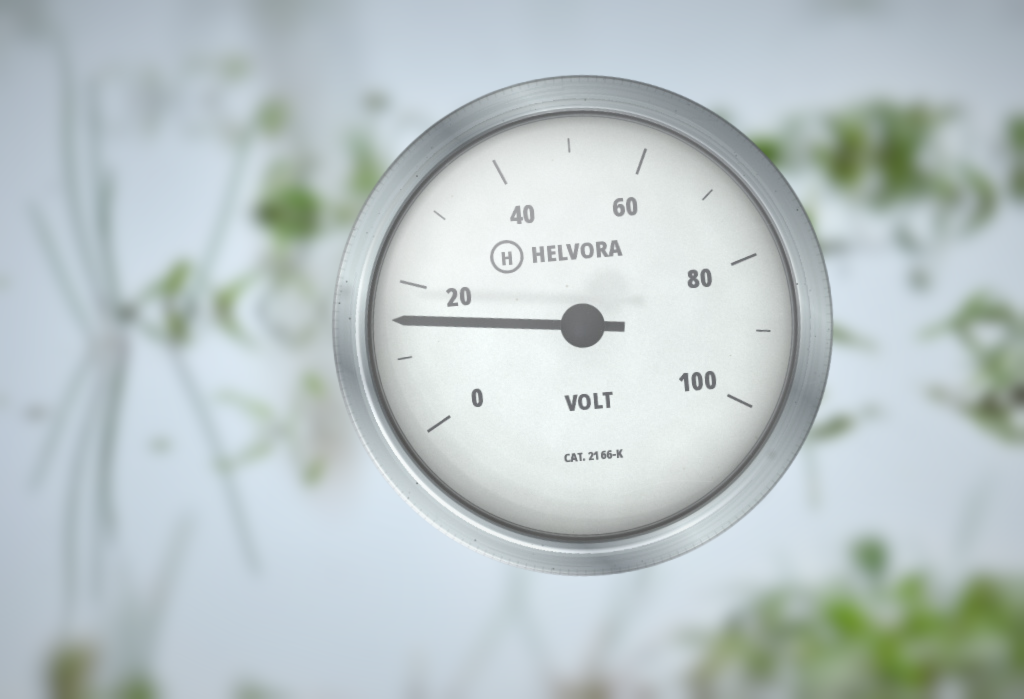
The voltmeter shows 15 V
